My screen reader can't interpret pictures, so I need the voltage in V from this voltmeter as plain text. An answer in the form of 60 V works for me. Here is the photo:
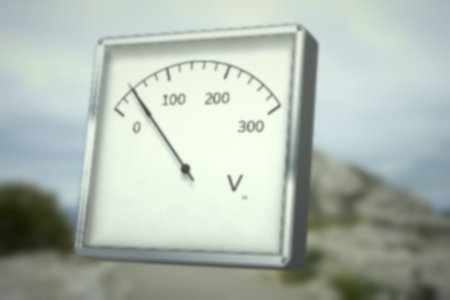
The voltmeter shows 40 V
